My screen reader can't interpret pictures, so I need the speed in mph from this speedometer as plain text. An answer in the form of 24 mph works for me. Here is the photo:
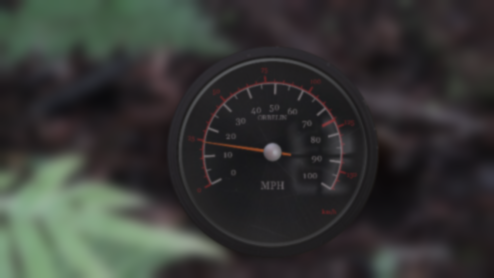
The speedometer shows 15 mph
